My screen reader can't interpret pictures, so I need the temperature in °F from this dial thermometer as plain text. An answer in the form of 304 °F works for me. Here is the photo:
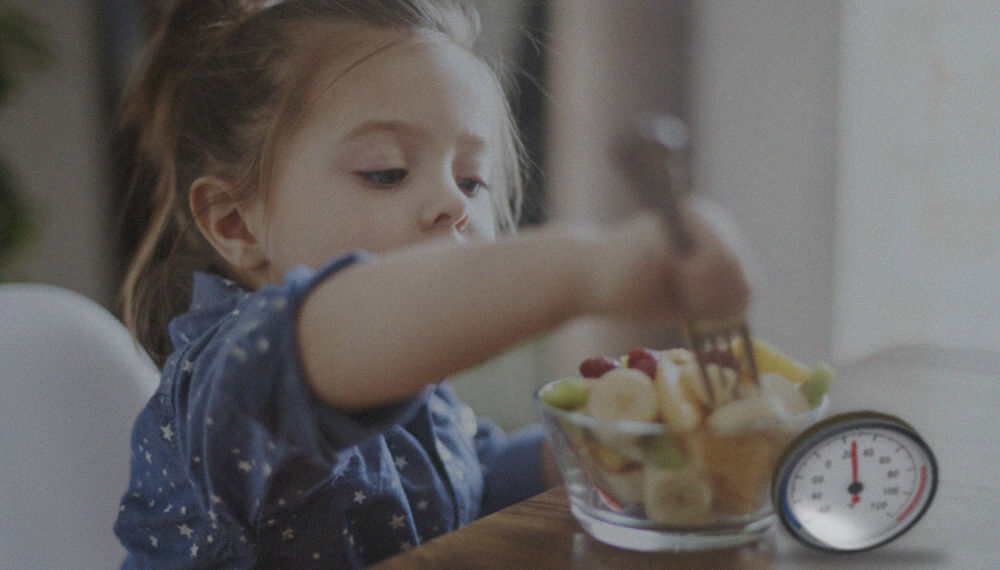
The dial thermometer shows 25 °F
